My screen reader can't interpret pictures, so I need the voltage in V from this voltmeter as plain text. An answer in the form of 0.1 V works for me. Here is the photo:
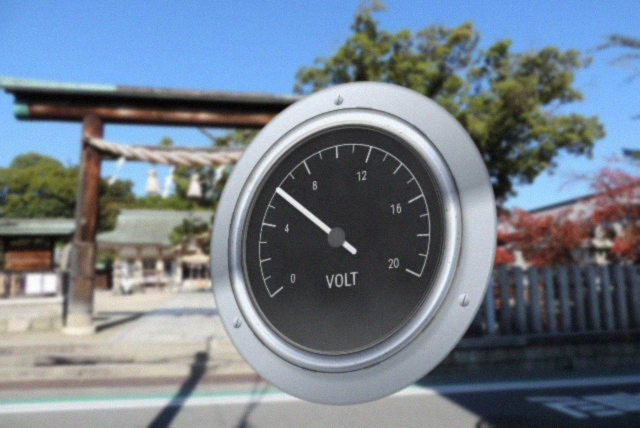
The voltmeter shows 6 V
